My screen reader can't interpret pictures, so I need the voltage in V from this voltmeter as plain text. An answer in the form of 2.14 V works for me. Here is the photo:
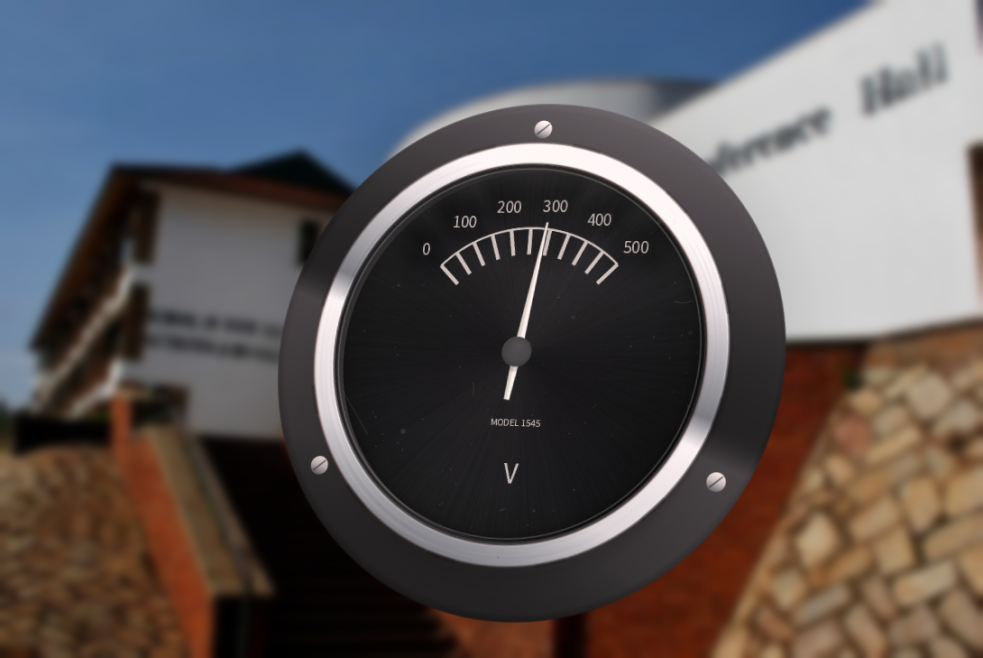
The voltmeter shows 300 V
